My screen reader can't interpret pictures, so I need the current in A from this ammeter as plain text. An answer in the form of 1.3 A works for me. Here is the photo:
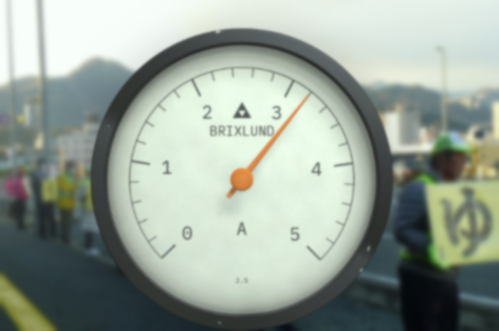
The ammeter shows 3.2 A
